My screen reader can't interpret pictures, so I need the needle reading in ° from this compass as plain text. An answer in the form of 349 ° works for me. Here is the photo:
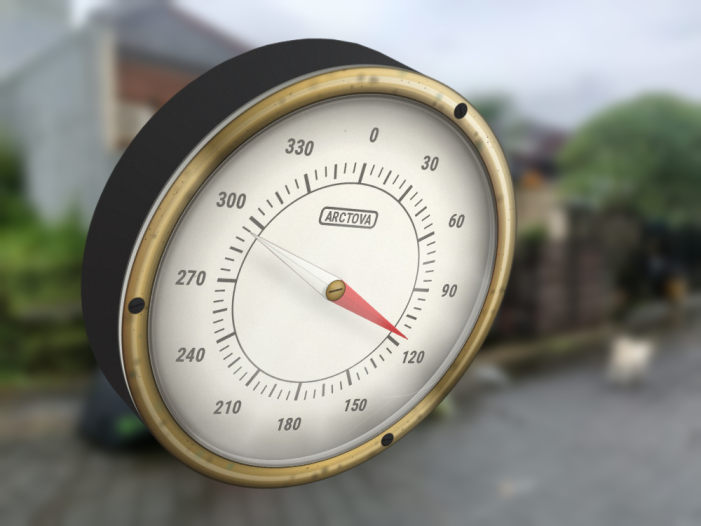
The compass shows 115 °
